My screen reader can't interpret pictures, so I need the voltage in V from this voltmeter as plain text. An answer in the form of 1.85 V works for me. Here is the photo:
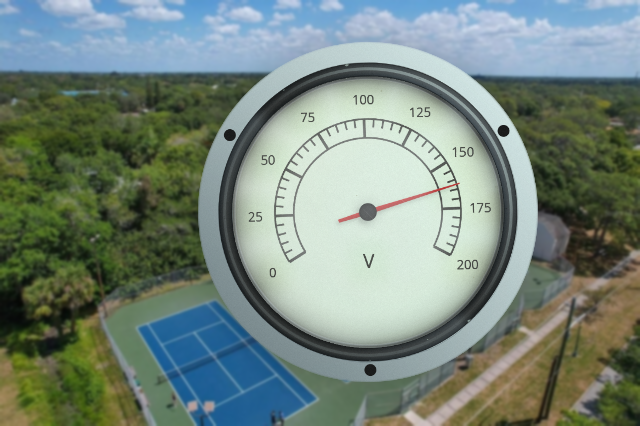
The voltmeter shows 162.5 V
